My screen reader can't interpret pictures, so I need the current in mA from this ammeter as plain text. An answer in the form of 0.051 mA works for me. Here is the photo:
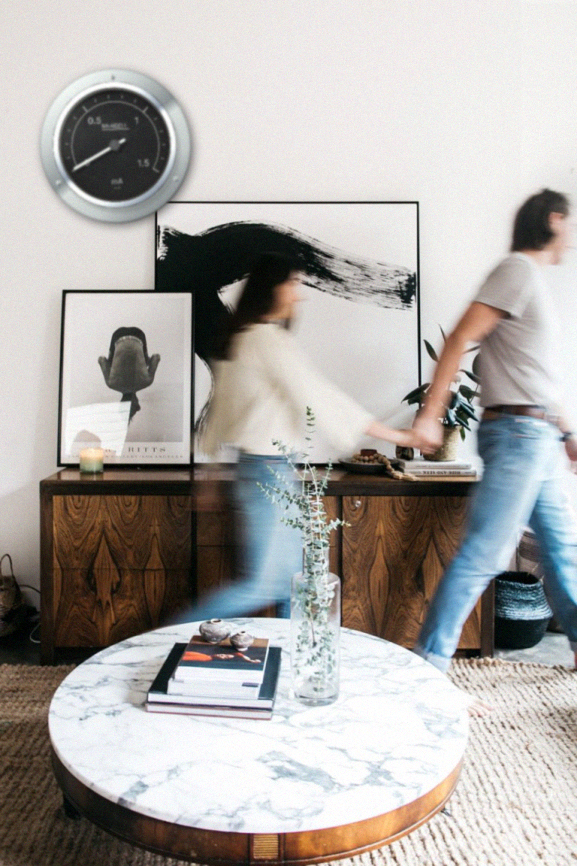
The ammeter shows 0 mA
